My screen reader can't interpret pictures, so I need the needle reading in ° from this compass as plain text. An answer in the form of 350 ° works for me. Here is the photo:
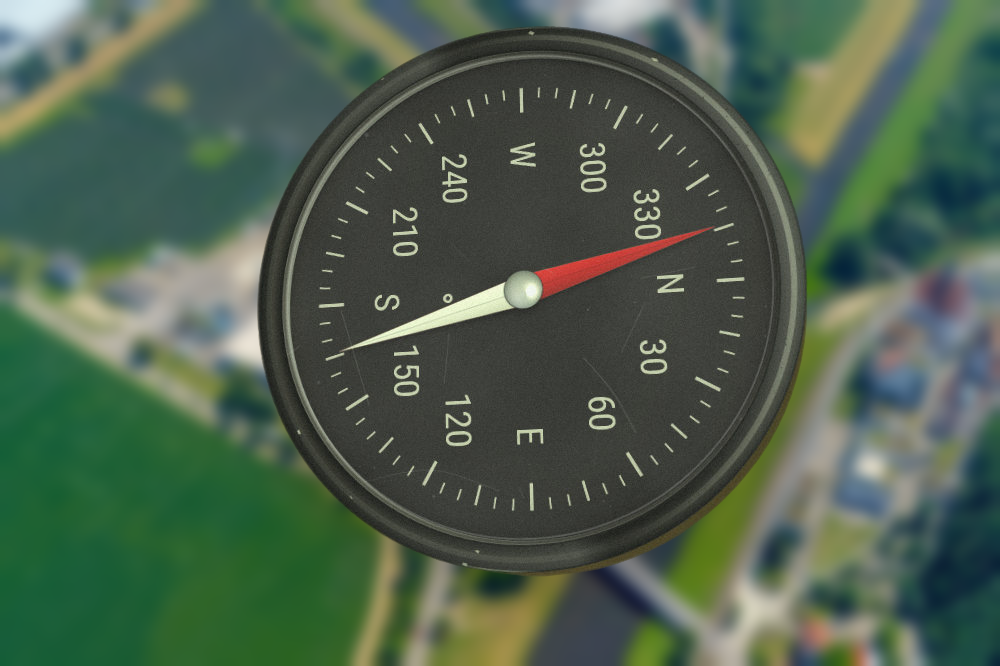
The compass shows 345 °
